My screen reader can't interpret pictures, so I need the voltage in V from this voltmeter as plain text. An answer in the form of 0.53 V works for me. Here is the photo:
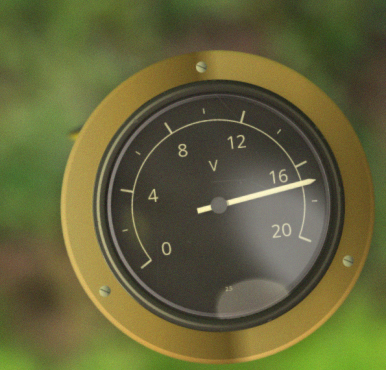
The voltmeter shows 17 V
